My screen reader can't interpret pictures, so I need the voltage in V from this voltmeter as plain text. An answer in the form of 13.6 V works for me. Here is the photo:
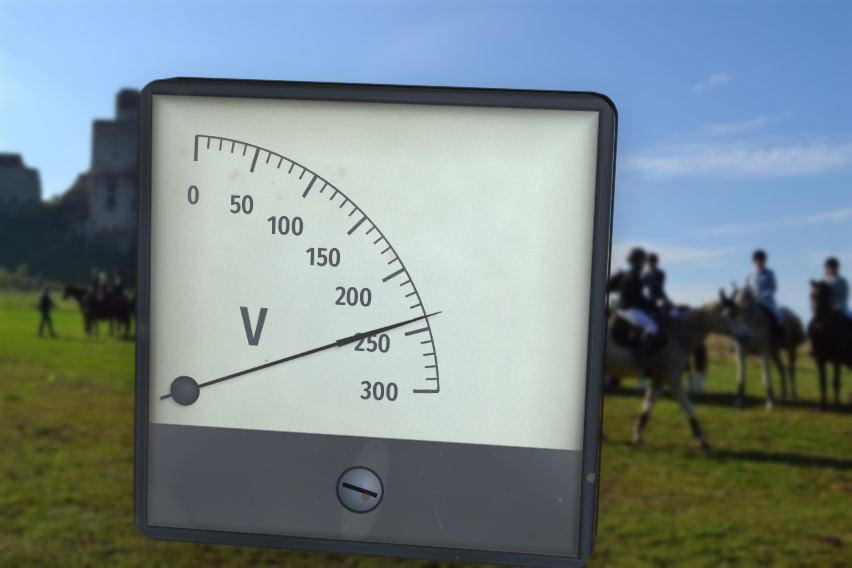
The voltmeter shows 240 V
